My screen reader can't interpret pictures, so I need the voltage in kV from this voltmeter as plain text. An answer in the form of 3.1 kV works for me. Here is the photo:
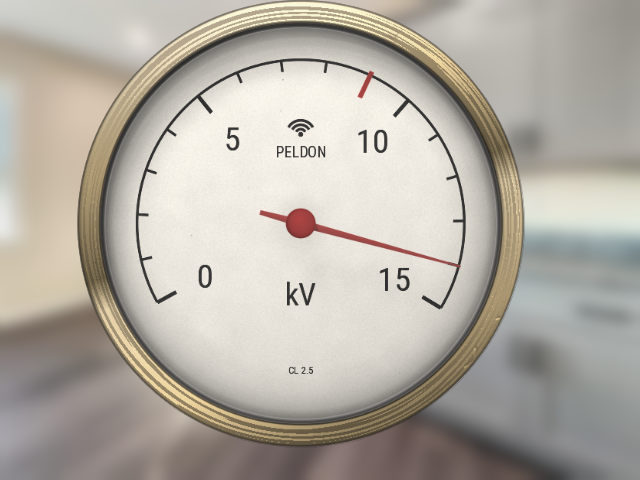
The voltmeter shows 14 kV
